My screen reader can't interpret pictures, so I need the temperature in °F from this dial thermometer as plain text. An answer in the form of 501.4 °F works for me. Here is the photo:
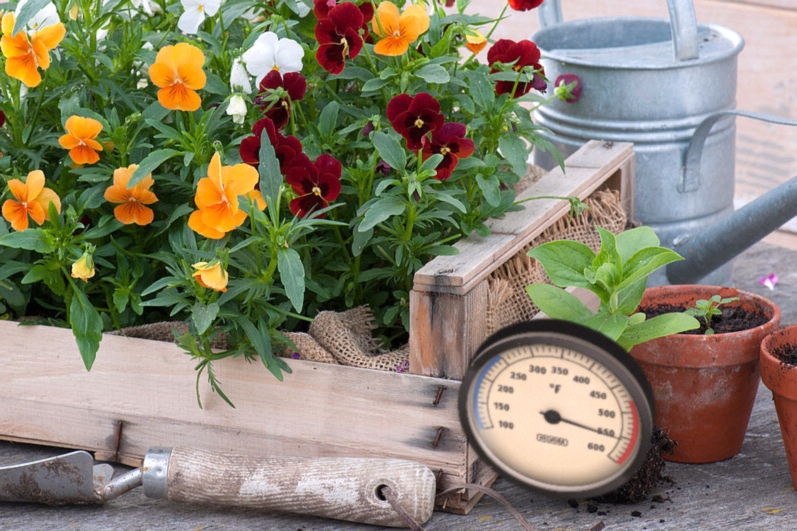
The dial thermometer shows 550 °F
